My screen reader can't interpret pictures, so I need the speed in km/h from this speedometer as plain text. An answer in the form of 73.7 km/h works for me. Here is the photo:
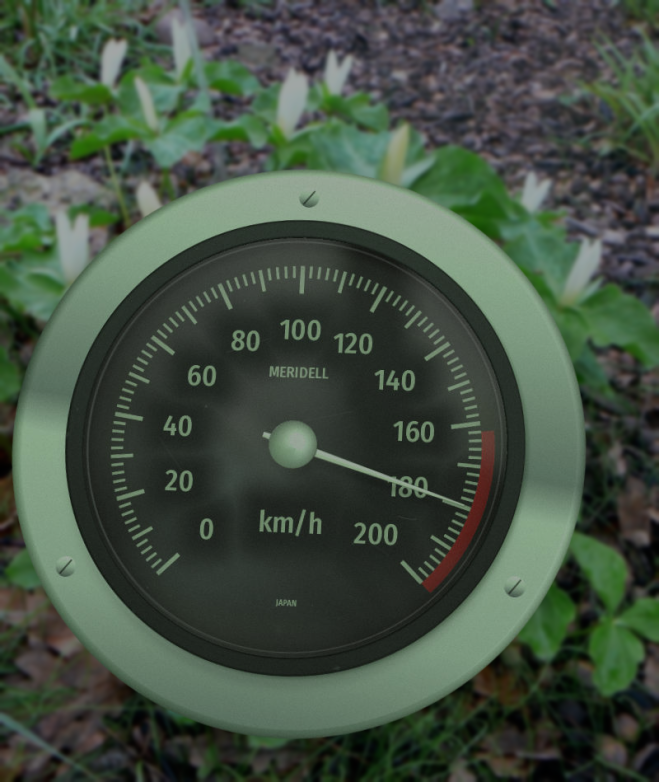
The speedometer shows 180 km/h
